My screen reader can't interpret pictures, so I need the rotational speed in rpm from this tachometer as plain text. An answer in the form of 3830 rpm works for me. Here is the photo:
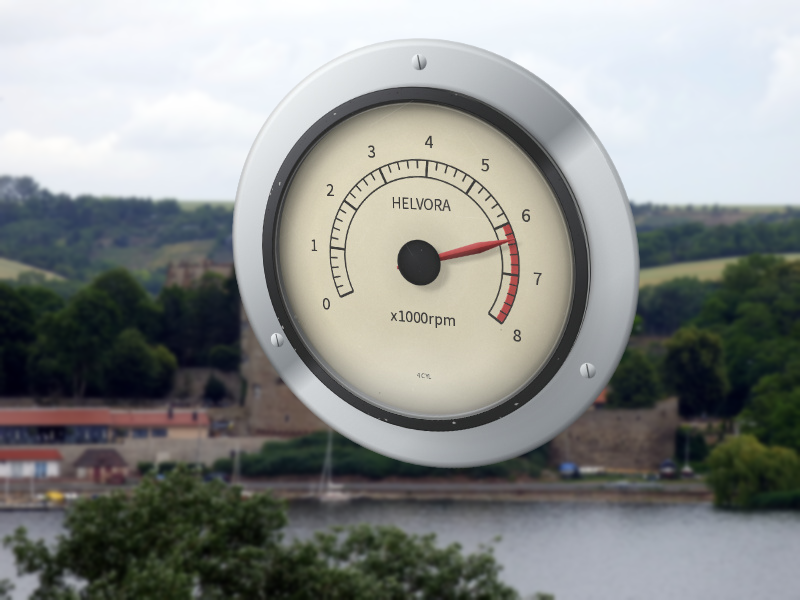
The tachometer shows 6300 rpm
